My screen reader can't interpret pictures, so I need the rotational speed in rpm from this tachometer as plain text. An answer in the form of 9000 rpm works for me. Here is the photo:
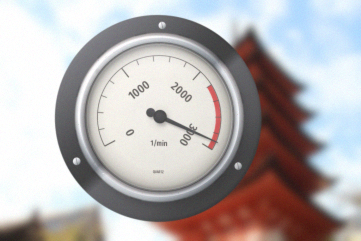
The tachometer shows 2900 rpm
